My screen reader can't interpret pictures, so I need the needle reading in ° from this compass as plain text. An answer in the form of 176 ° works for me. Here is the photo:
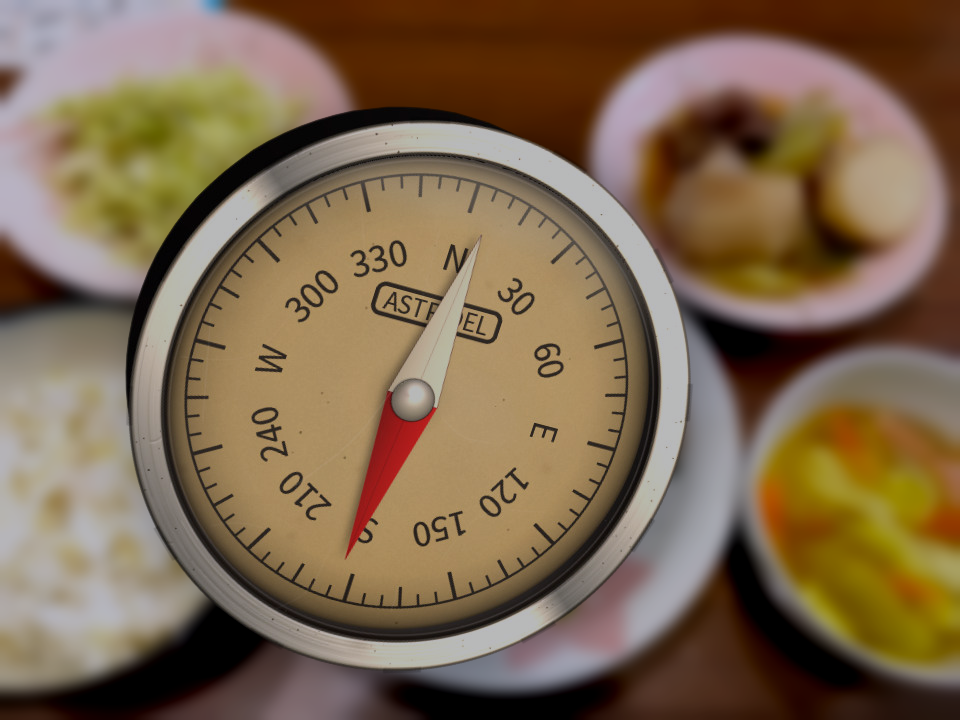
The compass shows 185 °
